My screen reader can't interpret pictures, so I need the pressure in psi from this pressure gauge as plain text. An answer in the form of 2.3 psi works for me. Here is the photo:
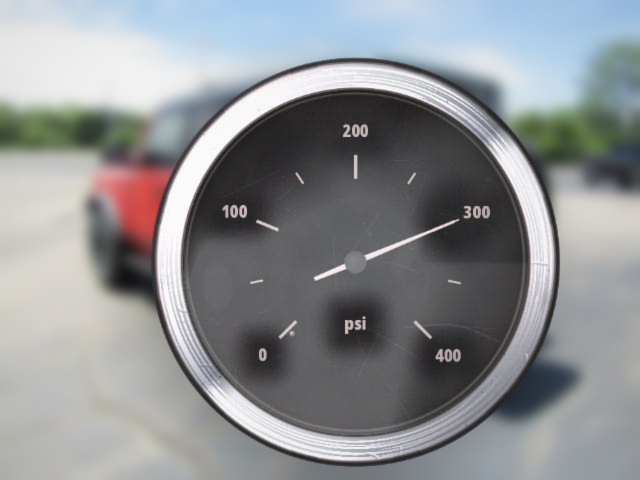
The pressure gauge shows 300 psi
